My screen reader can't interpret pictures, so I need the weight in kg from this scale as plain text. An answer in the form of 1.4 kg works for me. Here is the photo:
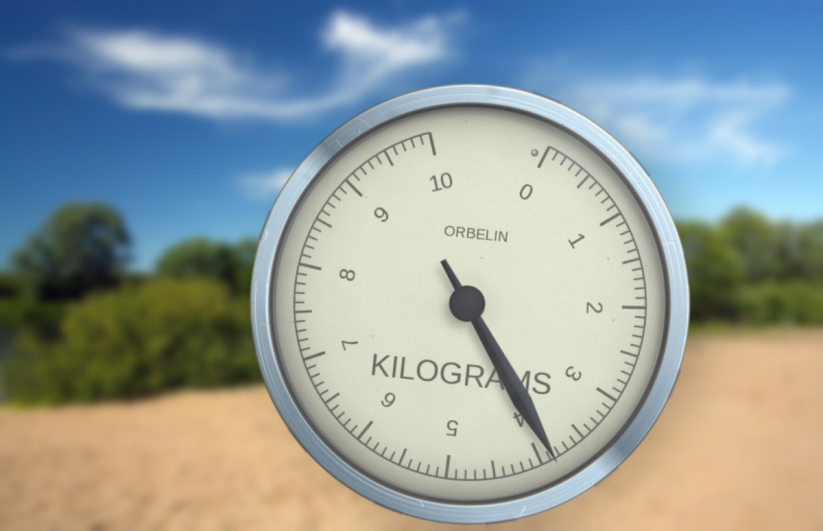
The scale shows 3.85 kg
